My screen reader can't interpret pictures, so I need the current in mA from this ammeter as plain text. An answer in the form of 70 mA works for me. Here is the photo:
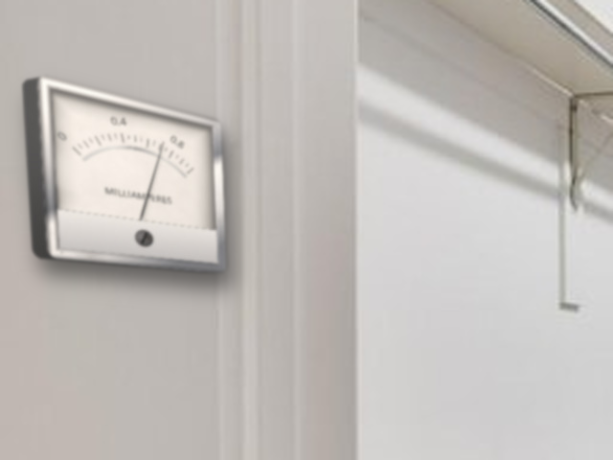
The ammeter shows 0.7 mA
